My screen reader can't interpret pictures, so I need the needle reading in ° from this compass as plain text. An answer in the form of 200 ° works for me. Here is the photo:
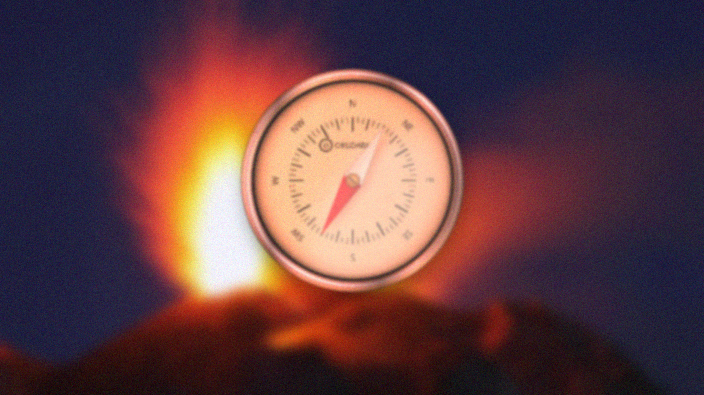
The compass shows 210 °
